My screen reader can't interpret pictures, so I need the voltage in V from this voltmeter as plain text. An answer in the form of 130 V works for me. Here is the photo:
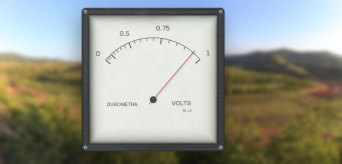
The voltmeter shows 0.95 V
